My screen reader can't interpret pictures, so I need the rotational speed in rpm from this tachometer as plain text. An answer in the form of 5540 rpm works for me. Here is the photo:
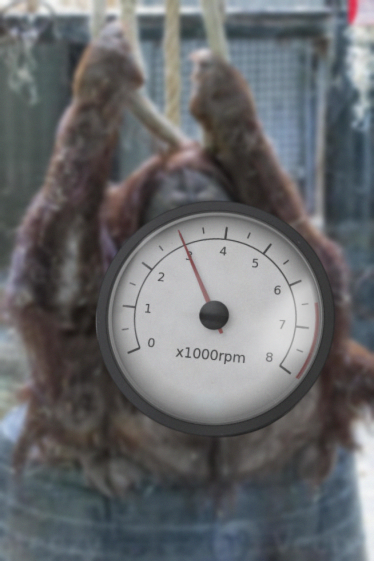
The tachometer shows 3000 rpm
